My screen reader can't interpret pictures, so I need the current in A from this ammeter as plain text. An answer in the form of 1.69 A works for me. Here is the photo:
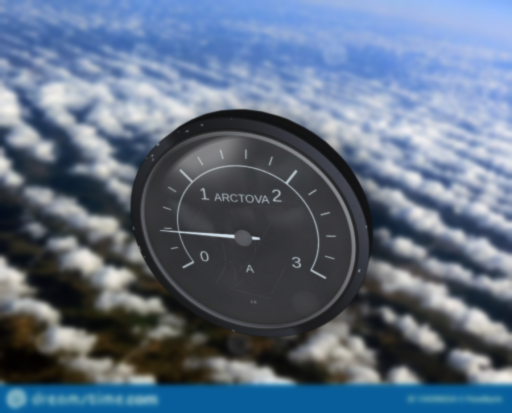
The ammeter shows 0.4 A
